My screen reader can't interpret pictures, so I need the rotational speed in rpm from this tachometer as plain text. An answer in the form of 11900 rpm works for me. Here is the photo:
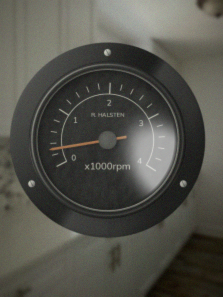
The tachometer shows 300 rpm
